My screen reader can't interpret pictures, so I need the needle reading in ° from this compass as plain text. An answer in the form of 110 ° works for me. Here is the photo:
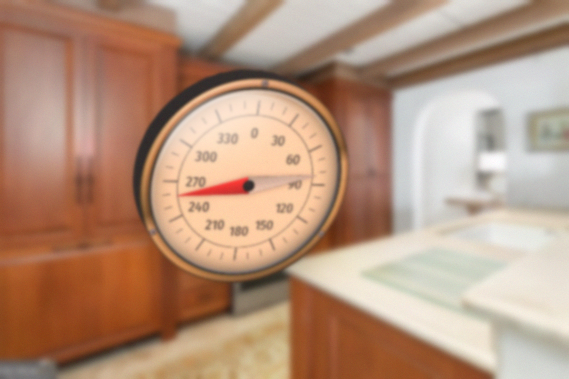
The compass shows 260 °
